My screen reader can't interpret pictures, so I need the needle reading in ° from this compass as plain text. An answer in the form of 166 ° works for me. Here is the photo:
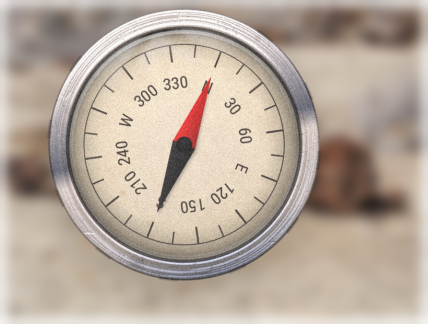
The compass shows 0 °
